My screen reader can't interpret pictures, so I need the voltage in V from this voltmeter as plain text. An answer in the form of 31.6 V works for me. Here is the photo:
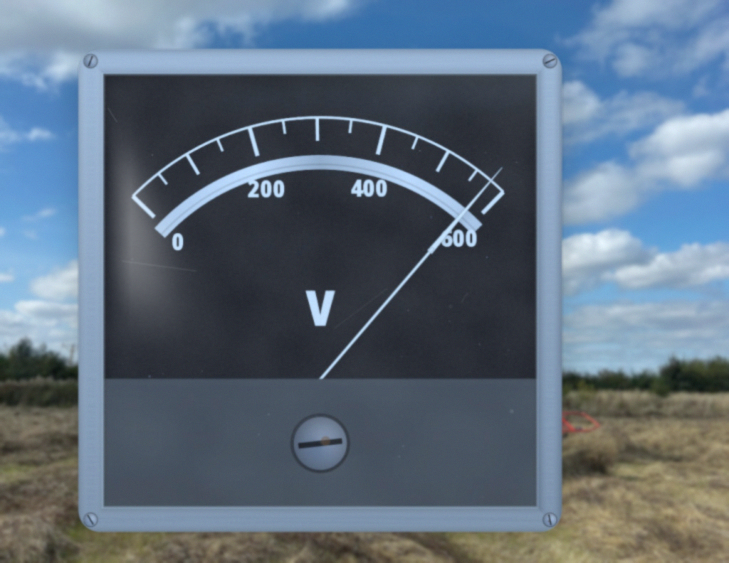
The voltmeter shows 575 V
